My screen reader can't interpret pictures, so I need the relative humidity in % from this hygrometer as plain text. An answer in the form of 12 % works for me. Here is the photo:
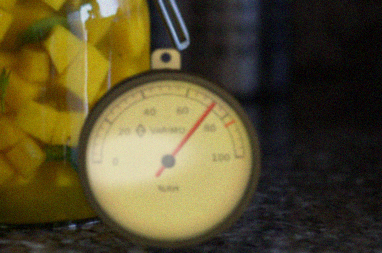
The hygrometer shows 72 %
